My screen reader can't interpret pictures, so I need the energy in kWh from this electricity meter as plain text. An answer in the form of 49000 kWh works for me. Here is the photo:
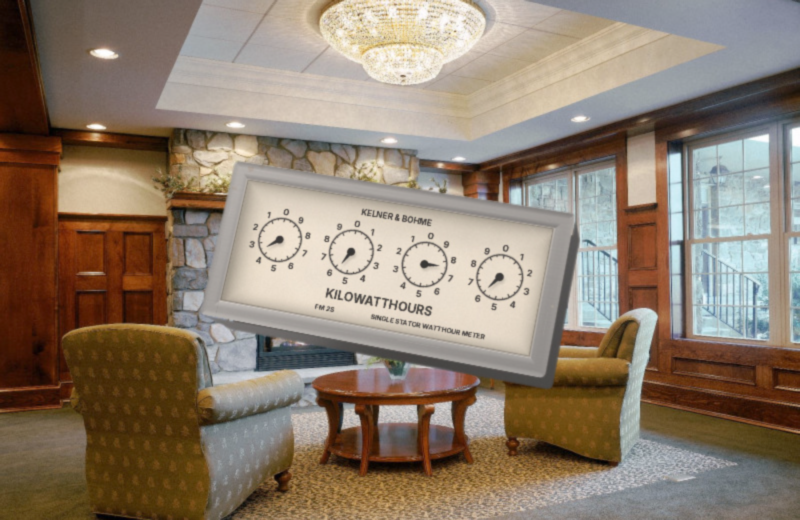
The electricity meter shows 3576 kWh
